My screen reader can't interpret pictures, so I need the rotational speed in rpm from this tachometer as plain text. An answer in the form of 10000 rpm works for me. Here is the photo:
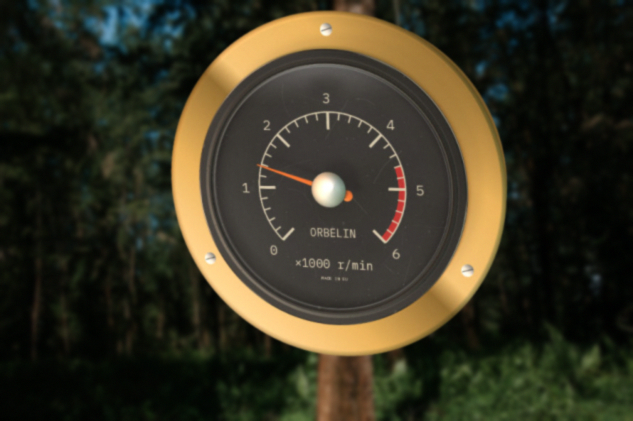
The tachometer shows 1400 rpm
